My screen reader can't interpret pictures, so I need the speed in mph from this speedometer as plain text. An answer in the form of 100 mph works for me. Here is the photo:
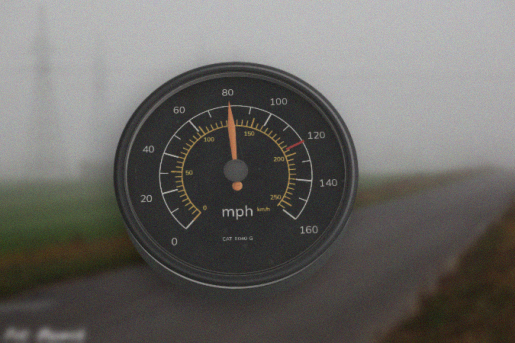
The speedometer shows 80 mph
